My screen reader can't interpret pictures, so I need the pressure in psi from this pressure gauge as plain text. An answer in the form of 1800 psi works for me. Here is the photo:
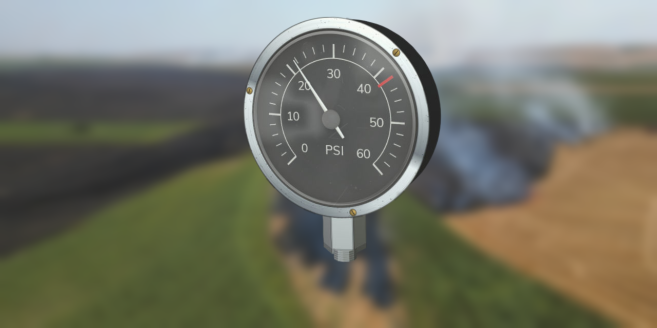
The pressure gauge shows 22 psi
